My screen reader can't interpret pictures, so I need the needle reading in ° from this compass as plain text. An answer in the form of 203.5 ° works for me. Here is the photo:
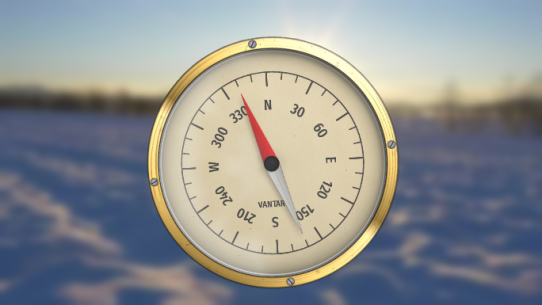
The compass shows 340 °
